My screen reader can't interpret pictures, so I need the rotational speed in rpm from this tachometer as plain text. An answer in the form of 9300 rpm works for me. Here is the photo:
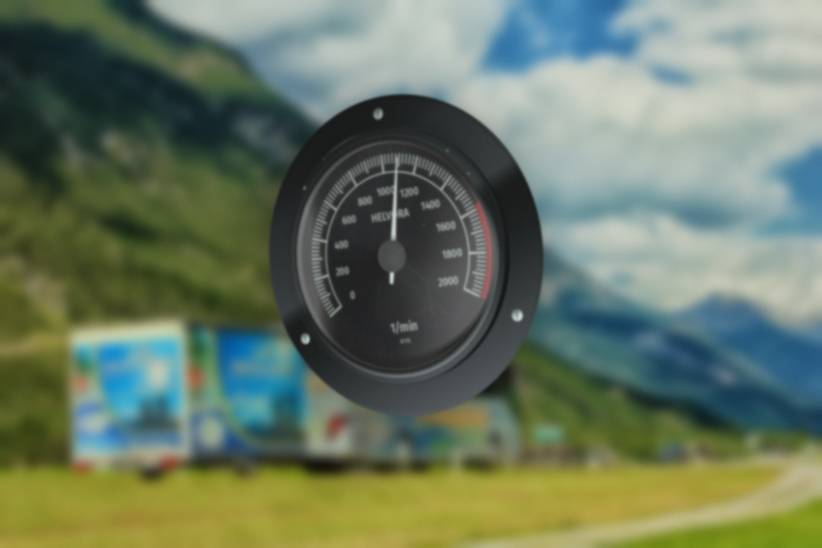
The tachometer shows 1100 rpm
